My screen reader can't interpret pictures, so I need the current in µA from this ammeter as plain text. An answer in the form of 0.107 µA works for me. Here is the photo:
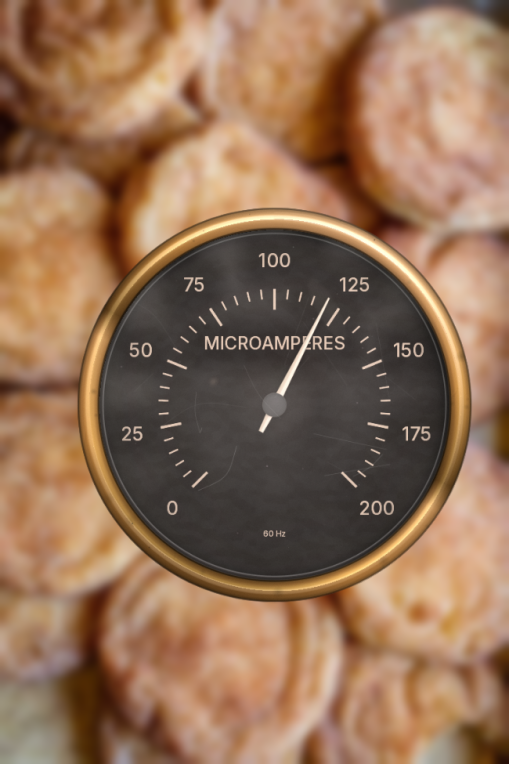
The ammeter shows 120 µA
